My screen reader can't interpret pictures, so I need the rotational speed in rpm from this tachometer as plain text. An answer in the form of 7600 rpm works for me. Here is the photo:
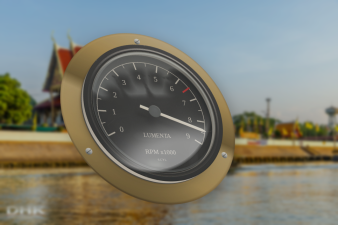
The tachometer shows 8500 rpm
